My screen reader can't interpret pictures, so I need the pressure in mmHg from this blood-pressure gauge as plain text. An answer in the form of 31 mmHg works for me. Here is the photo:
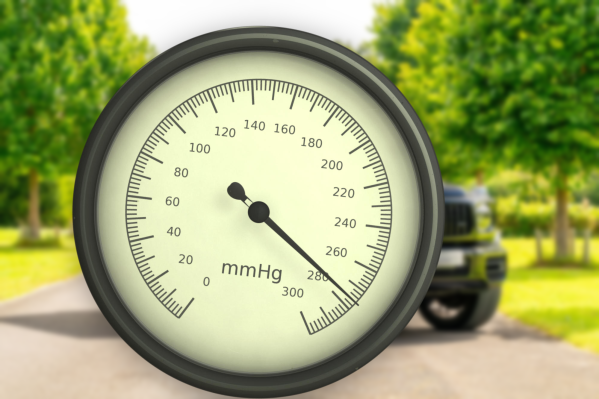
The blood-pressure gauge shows 276 mmHg
